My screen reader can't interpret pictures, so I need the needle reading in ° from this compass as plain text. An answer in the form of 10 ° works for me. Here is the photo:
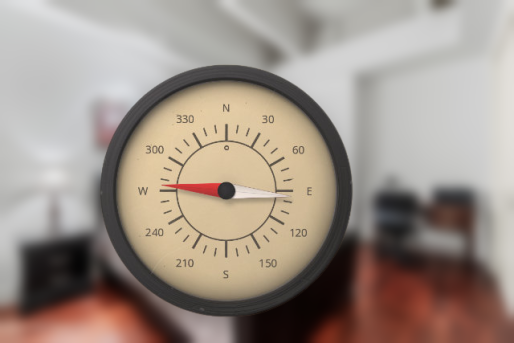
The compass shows 275 °
